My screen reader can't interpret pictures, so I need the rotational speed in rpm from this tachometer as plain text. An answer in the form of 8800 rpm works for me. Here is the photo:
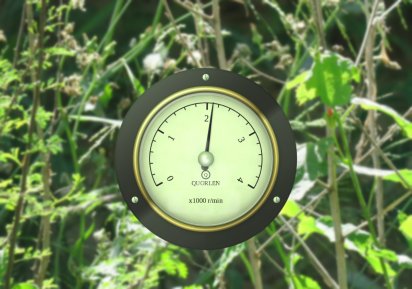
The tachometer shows 2100 rpm
